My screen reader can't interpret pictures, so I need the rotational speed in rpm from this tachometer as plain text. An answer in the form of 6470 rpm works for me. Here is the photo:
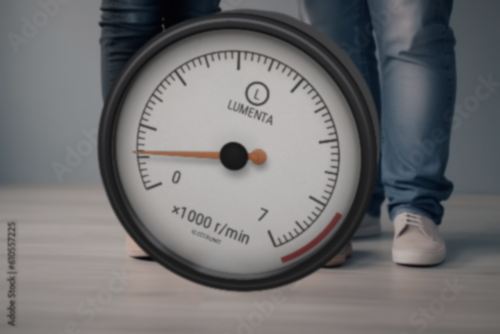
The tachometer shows 600 rpm
